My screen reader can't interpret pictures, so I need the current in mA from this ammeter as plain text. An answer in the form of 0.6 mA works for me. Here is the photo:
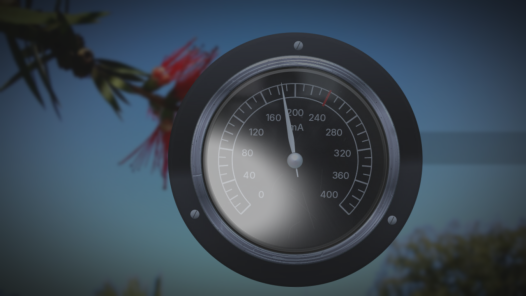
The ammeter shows 185 mA
